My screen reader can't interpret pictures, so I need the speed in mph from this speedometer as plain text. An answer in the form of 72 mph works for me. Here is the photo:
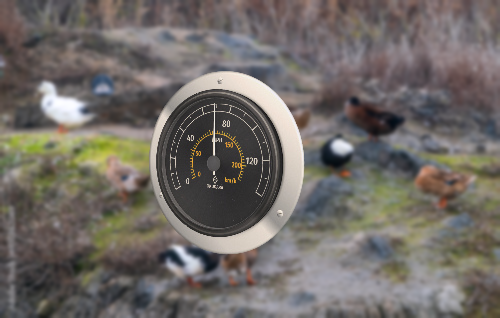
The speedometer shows 70 mph
